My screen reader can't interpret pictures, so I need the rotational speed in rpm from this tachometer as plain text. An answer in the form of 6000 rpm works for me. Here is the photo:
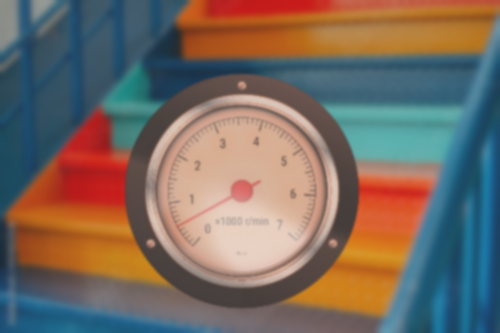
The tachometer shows 500 rpm
